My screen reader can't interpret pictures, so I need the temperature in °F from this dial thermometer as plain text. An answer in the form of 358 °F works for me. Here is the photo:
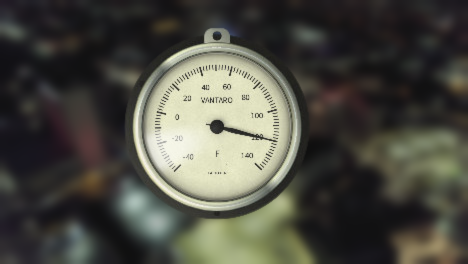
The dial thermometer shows 120 °F
